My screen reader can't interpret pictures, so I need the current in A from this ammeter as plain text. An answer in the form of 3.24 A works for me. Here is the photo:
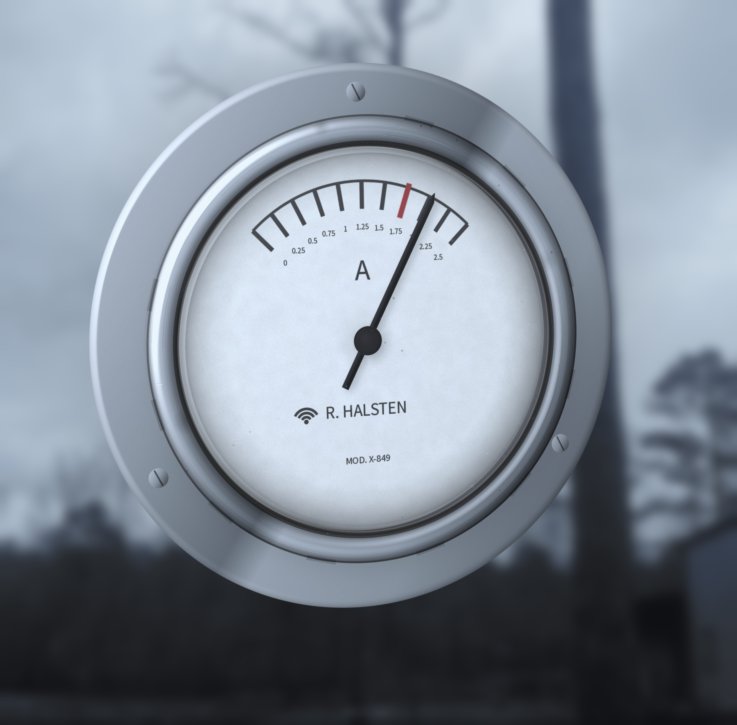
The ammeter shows 2 A
